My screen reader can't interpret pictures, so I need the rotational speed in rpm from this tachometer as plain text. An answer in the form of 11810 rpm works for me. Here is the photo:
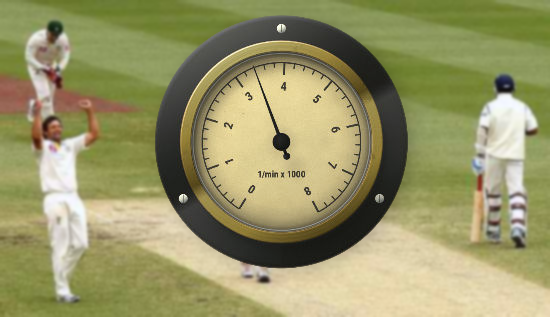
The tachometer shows 3400 rpm
